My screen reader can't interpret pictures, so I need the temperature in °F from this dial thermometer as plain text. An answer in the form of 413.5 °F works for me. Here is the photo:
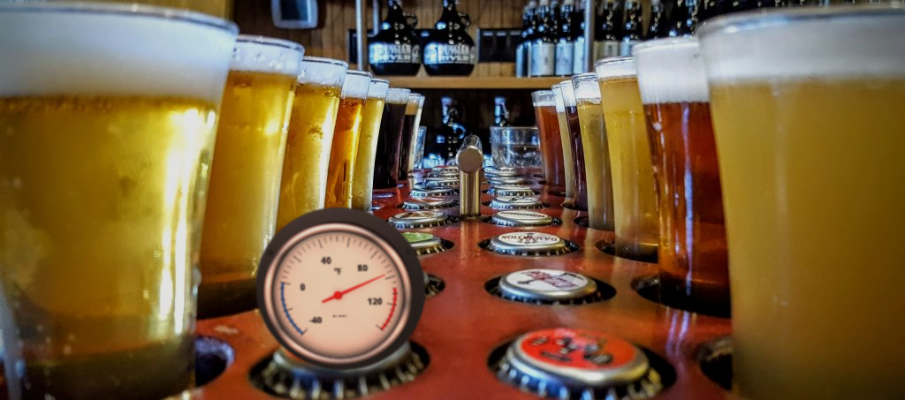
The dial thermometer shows 96 °F
